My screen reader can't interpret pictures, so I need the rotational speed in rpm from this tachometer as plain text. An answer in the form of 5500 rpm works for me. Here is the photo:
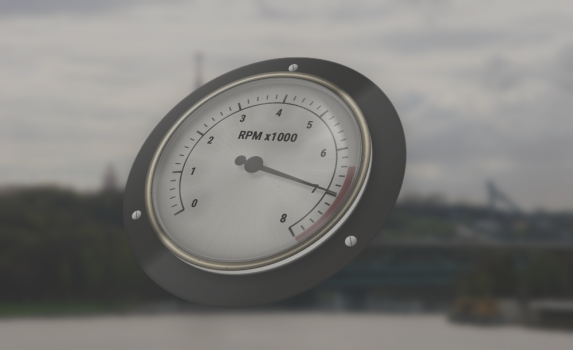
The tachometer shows 7000 rpm
